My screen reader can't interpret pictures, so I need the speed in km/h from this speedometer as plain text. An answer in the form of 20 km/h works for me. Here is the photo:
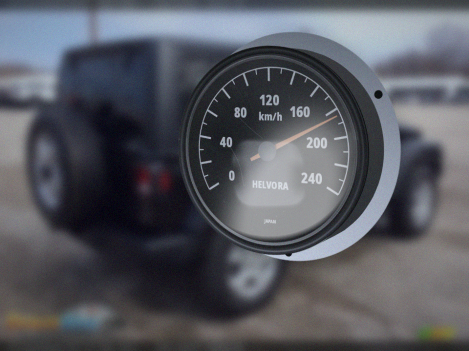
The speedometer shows 185 km/h
